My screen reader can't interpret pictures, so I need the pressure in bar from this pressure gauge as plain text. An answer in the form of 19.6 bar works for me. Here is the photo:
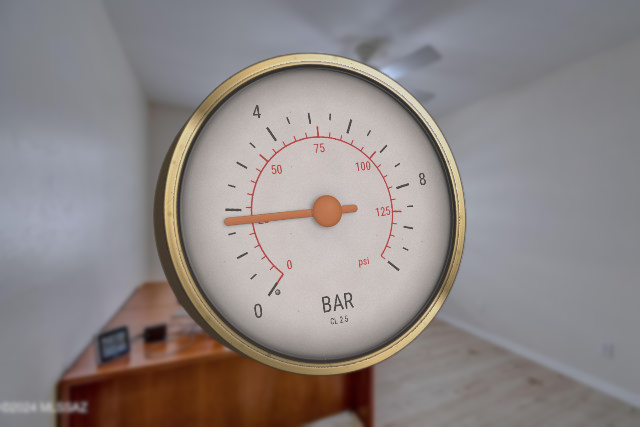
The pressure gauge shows 1.75 bar
